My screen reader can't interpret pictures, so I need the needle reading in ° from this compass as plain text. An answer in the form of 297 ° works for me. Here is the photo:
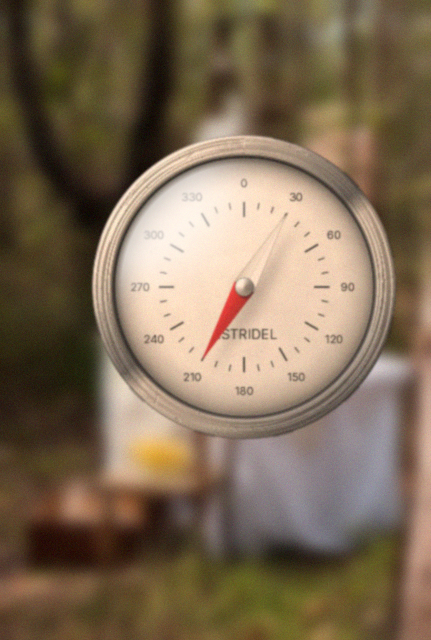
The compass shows 210 °
